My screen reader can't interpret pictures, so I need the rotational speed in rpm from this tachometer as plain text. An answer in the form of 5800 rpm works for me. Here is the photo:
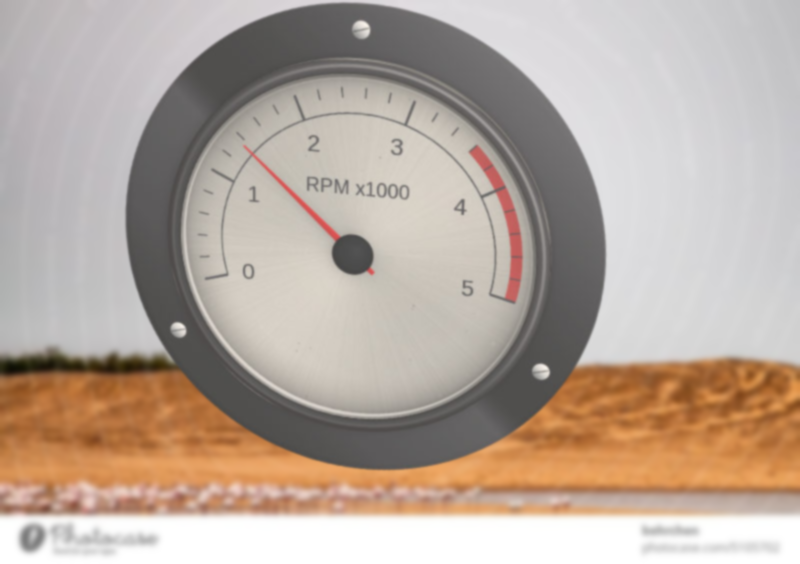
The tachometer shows 1400 rpm
